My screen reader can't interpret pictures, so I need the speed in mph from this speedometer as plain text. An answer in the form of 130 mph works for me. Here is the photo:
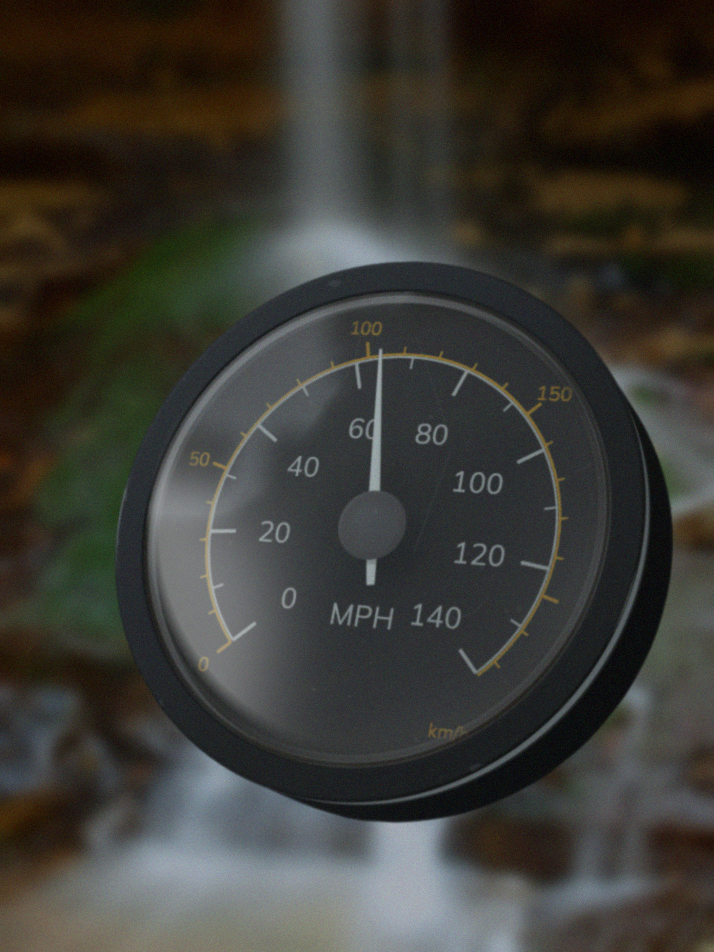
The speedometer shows 65 mph
